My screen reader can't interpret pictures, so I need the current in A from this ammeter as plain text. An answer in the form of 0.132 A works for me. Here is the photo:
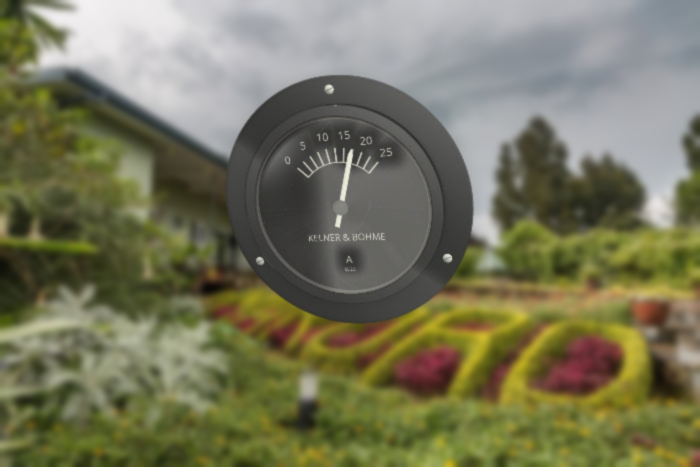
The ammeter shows 17.5 A
